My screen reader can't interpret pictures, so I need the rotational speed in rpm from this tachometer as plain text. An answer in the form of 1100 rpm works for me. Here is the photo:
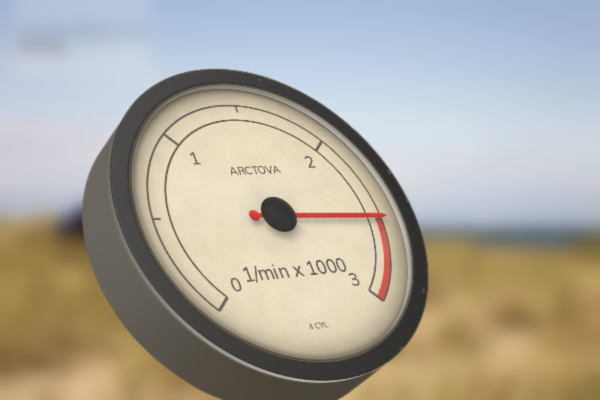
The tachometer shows 2500 rpm
